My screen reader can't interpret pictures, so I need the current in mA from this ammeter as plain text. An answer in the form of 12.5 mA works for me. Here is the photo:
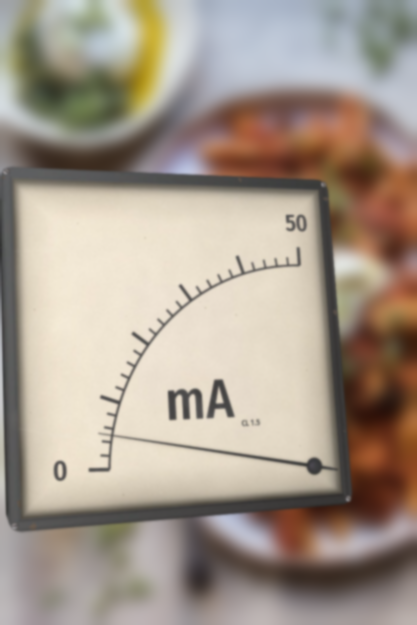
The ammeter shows 5 mA
